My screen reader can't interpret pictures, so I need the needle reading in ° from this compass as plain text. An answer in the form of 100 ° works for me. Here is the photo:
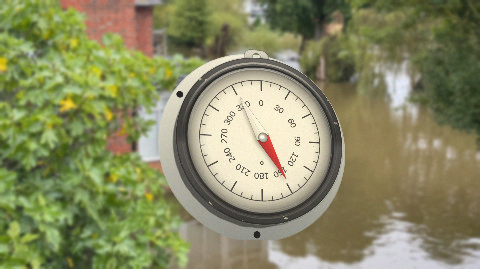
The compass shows 150 °
